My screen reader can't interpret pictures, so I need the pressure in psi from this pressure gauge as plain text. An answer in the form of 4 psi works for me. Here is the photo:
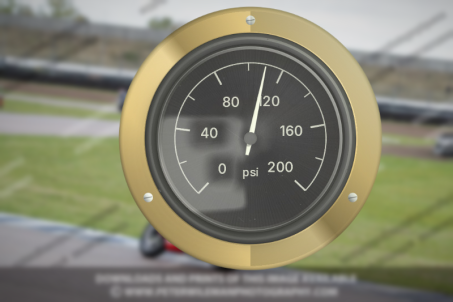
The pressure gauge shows 110 psi
